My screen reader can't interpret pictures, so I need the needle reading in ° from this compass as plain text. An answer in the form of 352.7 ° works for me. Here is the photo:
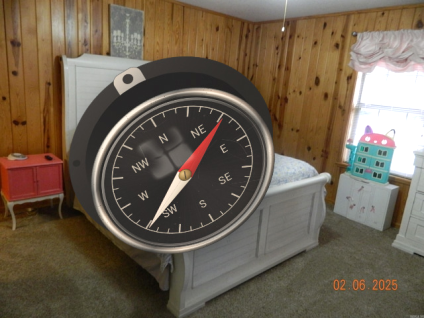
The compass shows 60 °
